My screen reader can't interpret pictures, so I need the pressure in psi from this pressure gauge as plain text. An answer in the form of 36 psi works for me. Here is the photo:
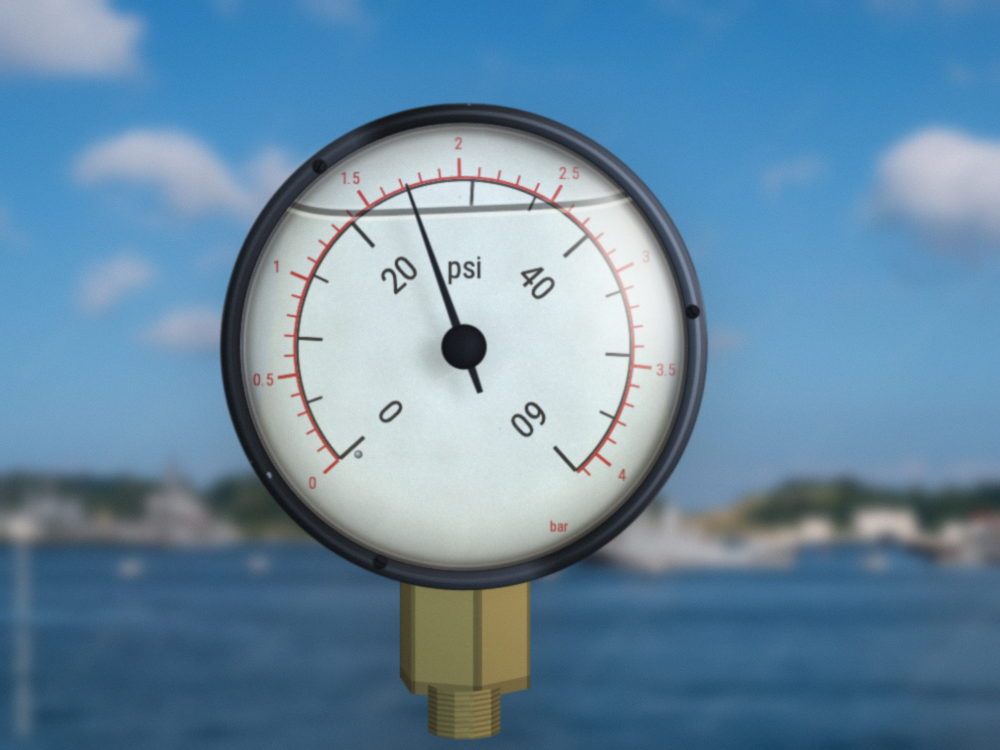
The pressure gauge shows 25 psi
